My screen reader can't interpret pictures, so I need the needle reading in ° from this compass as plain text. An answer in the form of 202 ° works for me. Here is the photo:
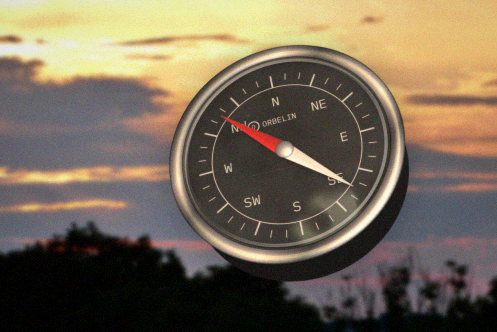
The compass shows 315 °
